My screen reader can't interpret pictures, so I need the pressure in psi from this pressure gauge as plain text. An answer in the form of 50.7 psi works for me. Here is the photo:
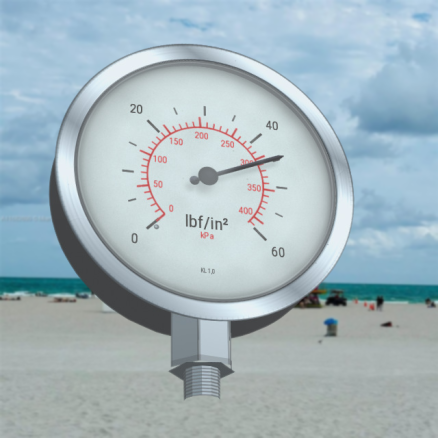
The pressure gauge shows 45 psi
